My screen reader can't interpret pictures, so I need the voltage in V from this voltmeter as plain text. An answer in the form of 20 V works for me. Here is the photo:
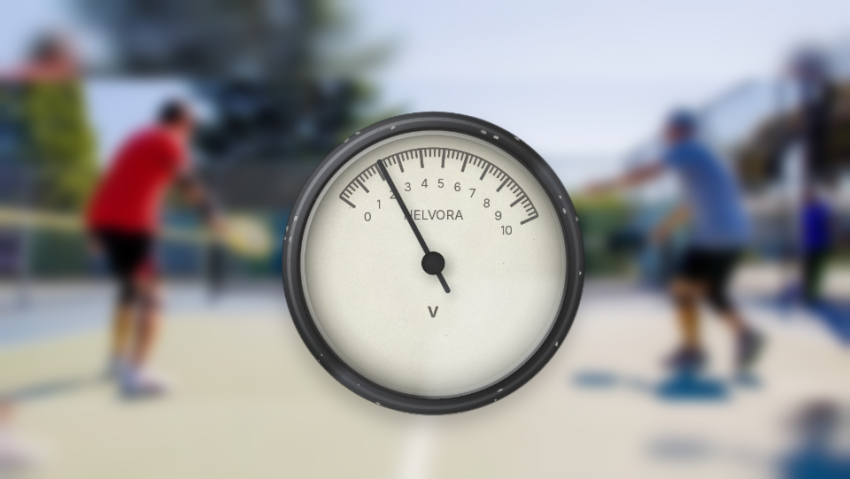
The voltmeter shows 2.2 V
